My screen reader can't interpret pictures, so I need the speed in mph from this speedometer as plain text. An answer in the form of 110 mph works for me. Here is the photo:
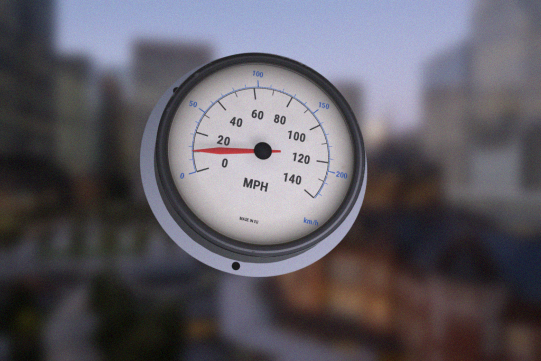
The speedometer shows 10 mph
